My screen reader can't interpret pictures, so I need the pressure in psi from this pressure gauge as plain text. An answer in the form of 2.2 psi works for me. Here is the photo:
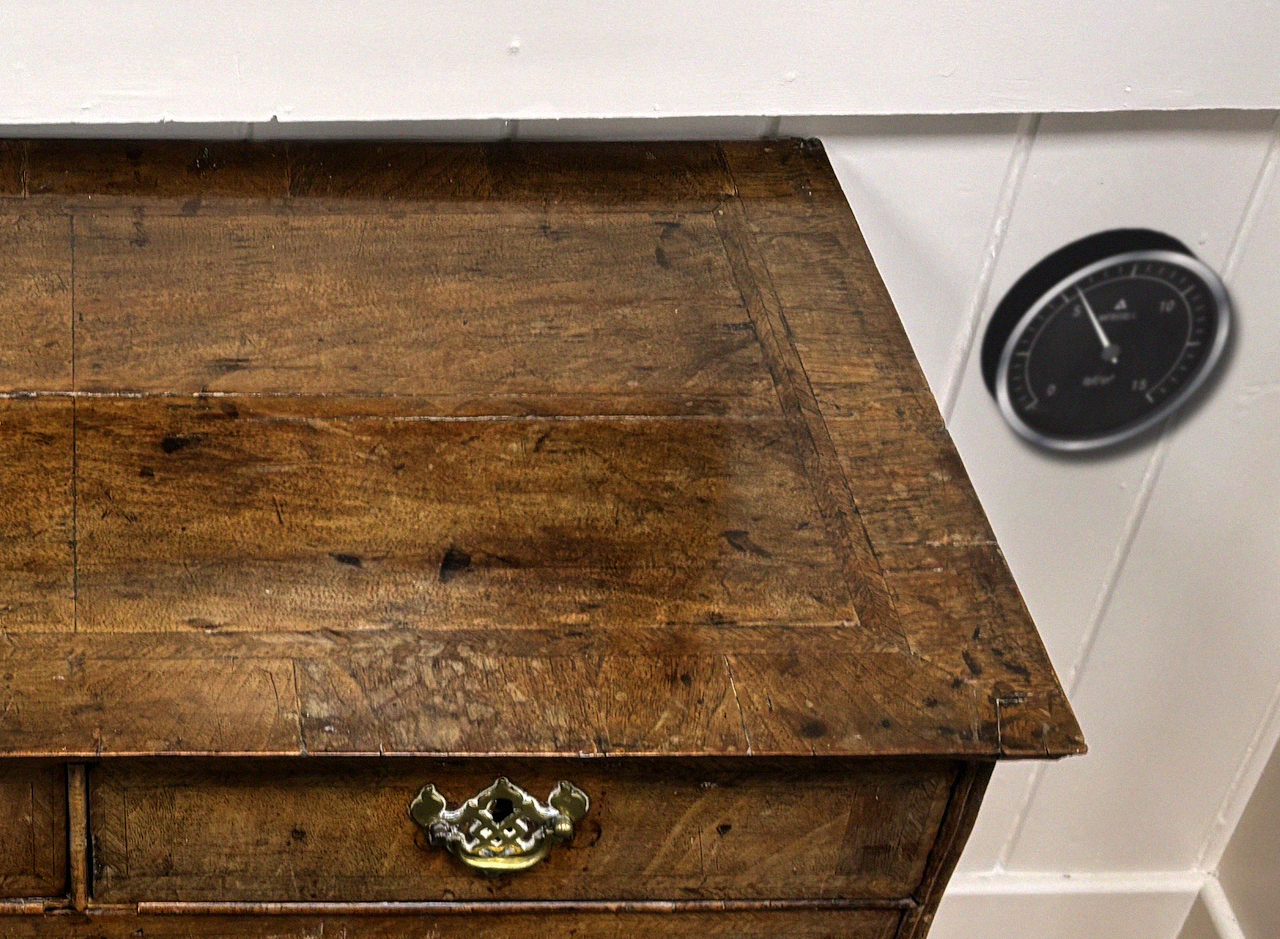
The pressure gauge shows 5.5 psi
